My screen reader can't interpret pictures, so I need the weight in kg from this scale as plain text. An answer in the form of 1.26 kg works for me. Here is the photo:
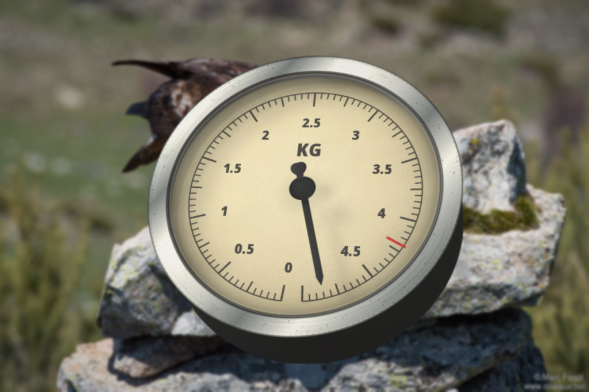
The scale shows 4.85 kg
